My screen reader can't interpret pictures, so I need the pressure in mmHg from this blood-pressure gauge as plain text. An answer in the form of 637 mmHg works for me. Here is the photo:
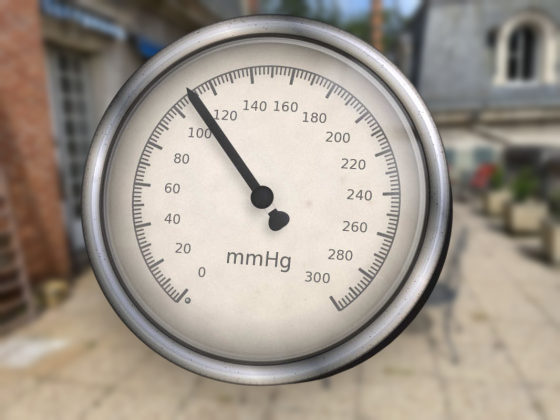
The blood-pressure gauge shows 110 mmHg
